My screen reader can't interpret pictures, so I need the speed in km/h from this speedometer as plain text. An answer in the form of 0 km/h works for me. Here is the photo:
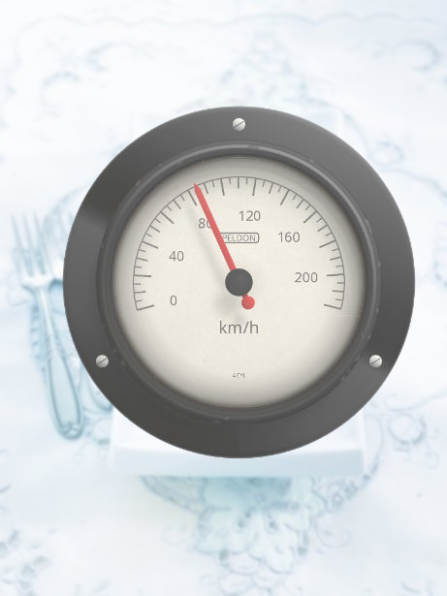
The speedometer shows 85 km/h
